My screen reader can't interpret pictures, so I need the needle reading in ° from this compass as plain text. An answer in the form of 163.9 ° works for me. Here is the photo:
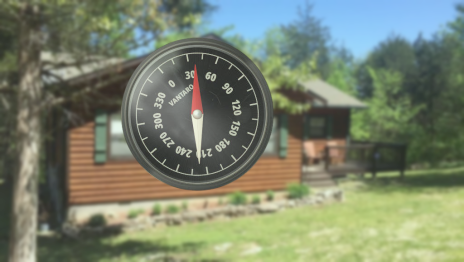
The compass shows 37.5 °
